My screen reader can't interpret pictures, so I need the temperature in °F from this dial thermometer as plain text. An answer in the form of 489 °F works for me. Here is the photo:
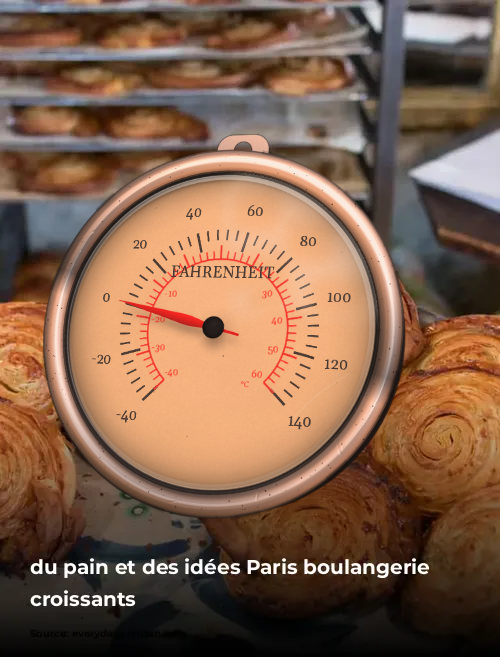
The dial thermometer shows 0 °F
